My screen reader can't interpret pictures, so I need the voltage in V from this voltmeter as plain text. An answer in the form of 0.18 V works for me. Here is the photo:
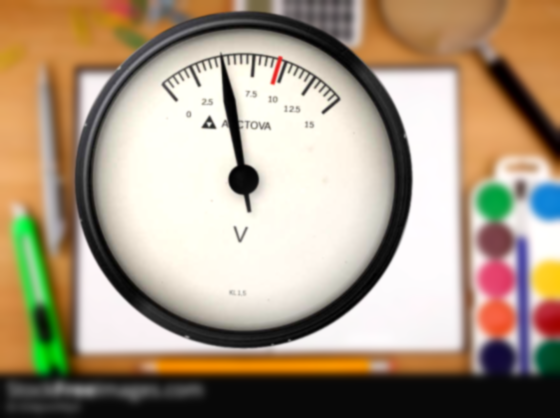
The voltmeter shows 5 V
